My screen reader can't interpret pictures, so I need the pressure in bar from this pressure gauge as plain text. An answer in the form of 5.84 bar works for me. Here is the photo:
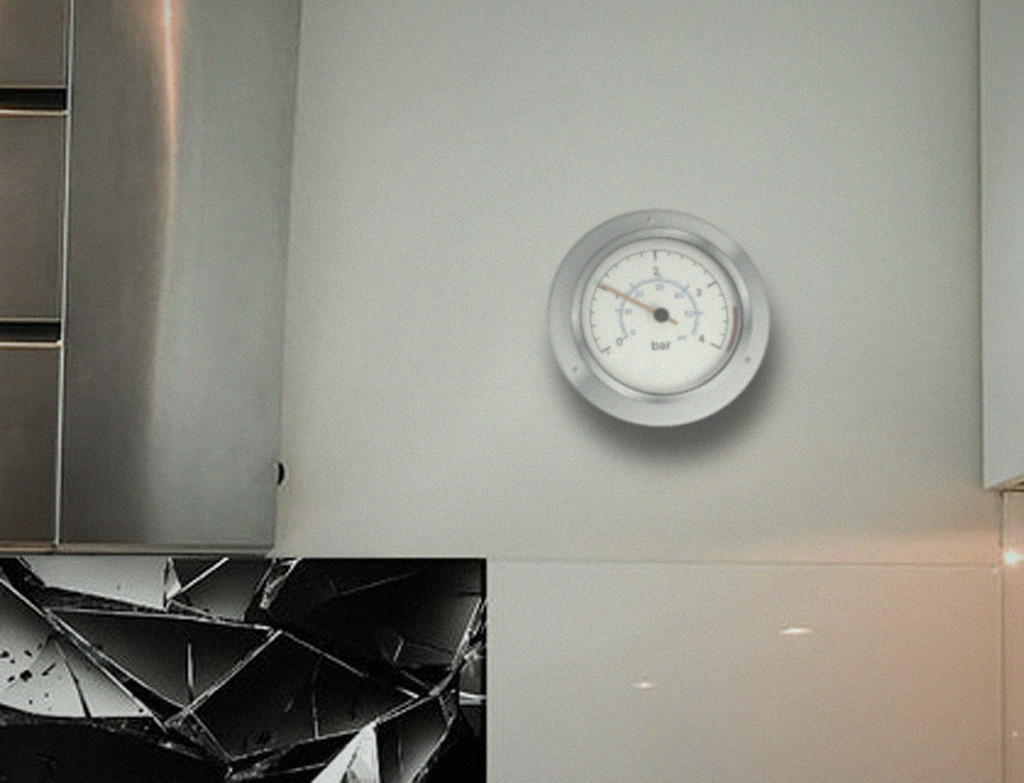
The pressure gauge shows 1 bar
